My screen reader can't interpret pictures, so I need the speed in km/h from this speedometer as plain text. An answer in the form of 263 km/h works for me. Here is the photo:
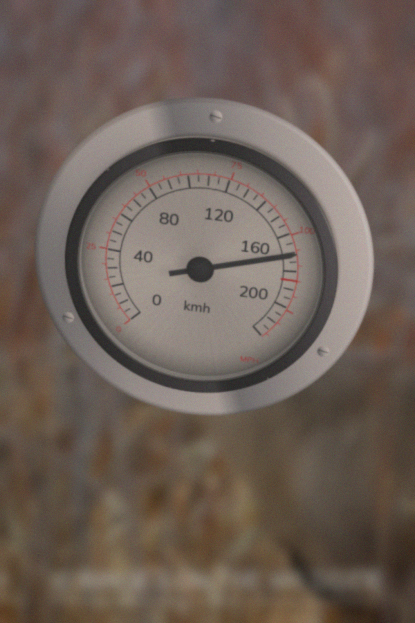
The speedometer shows 170 km/h
